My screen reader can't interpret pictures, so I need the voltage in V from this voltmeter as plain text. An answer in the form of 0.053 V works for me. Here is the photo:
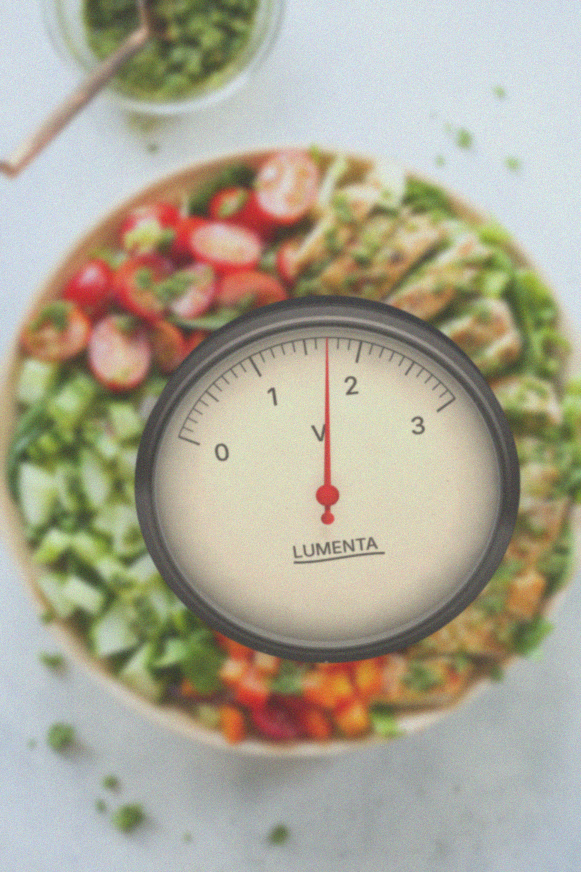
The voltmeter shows 1.7 V
